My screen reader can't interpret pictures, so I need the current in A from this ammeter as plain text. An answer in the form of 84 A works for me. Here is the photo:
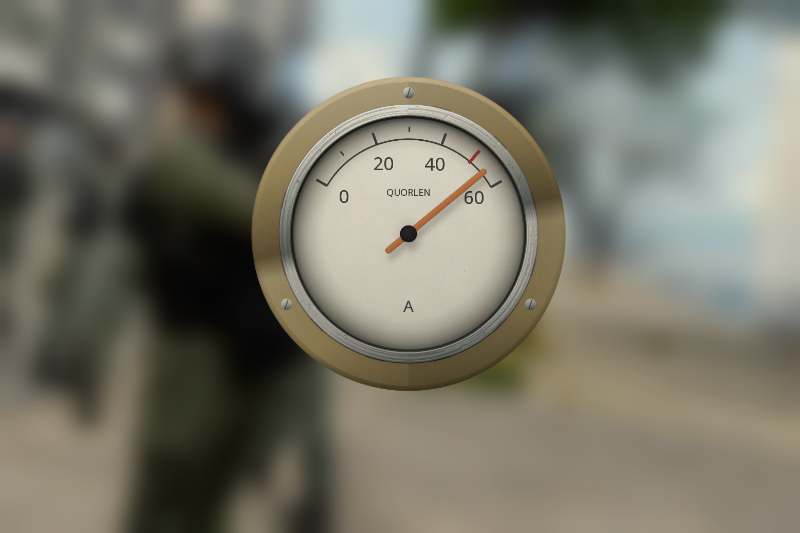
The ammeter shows 55 A
